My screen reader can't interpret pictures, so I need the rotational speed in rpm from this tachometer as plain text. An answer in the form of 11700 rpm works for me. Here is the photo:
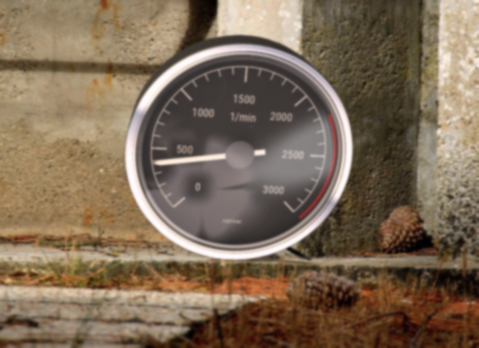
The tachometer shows 400 rpm
